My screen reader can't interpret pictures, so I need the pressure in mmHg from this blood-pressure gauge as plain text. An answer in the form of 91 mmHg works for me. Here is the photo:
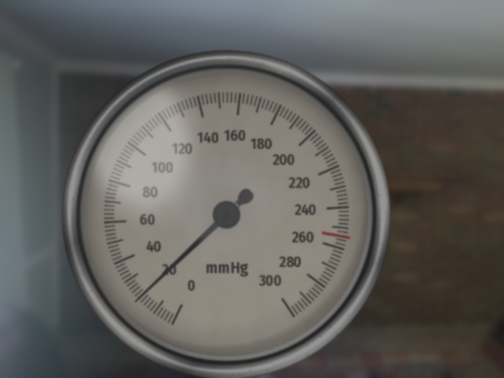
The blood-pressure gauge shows 20 mmHg
